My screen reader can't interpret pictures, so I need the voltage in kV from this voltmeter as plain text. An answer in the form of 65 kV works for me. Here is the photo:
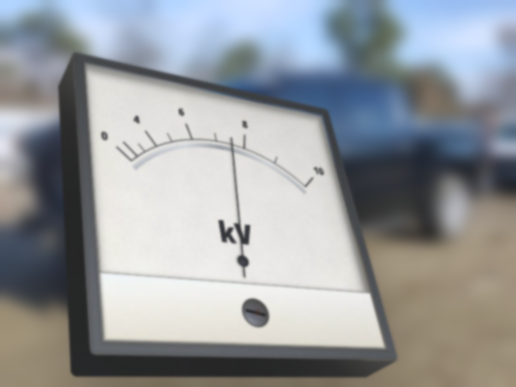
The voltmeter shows 7.5 kV
